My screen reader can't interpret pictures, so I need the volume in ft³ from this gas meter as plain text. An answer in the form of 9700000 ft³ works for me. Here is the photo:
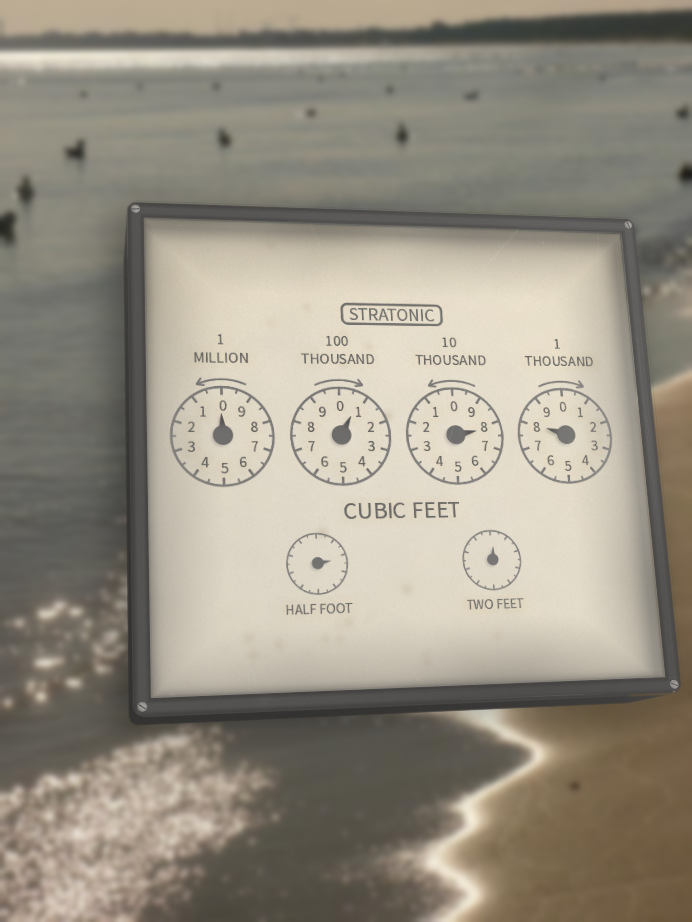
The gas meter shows 7800 ft³
